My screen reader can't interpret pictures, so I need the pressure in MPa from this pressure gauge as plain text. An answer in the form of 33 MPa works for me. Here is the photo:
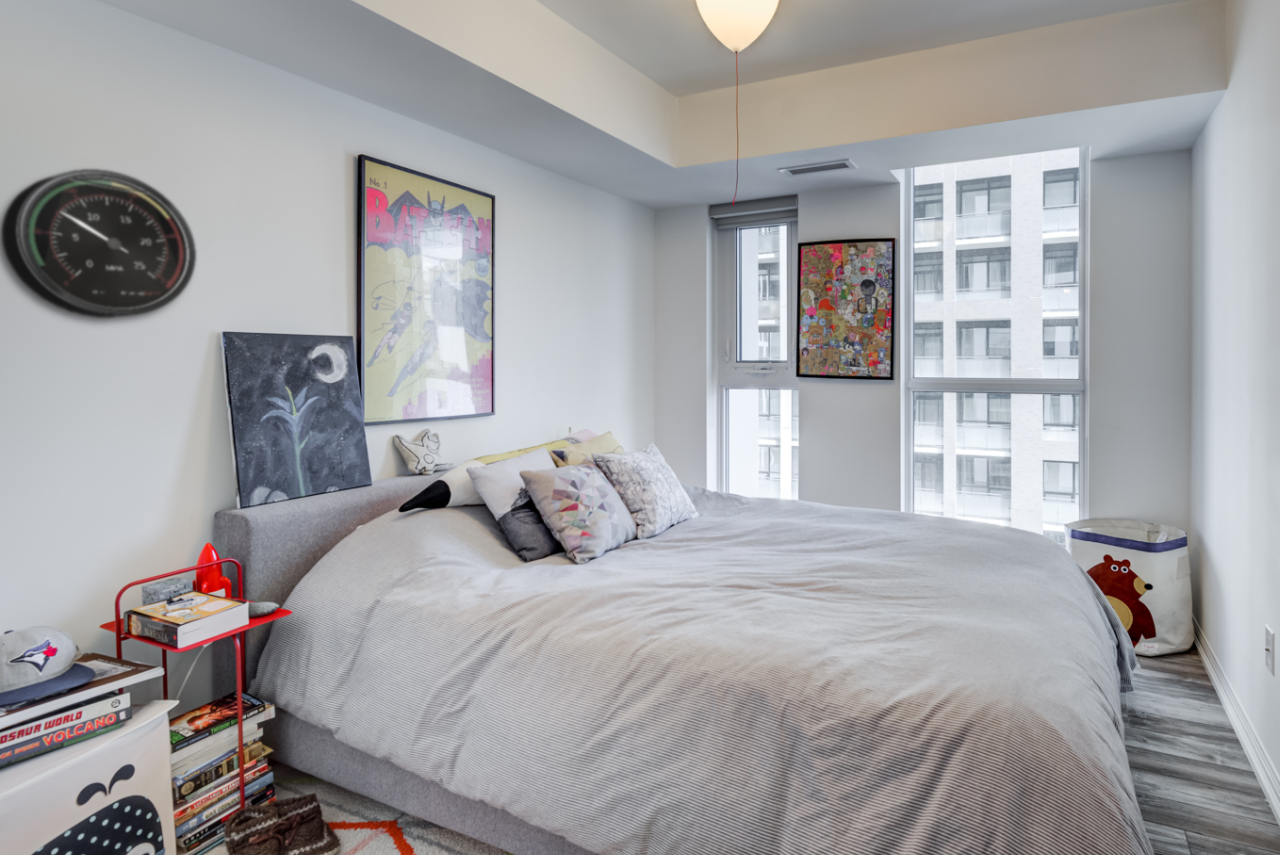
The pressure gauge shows 7.5 MPa
